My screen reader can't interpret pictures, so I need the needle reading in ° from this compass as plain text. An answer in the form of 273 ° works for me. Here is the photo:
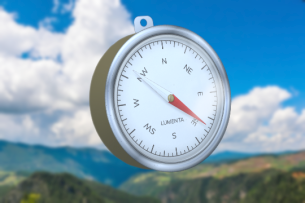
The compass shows 130 °
